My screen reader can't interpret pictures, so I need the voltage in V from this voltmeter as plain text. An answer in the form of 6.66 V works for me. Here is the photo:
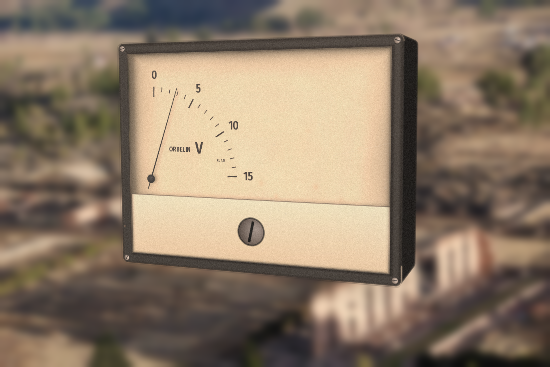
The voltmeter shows 3 V
